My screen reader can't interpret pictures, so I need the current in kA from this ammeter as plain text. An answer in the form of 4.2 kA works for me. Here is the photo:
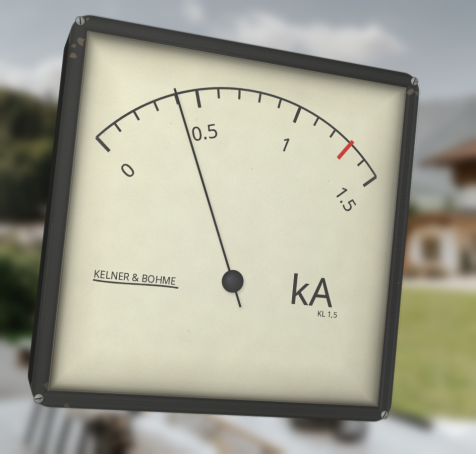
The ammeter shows 0.4 kA
